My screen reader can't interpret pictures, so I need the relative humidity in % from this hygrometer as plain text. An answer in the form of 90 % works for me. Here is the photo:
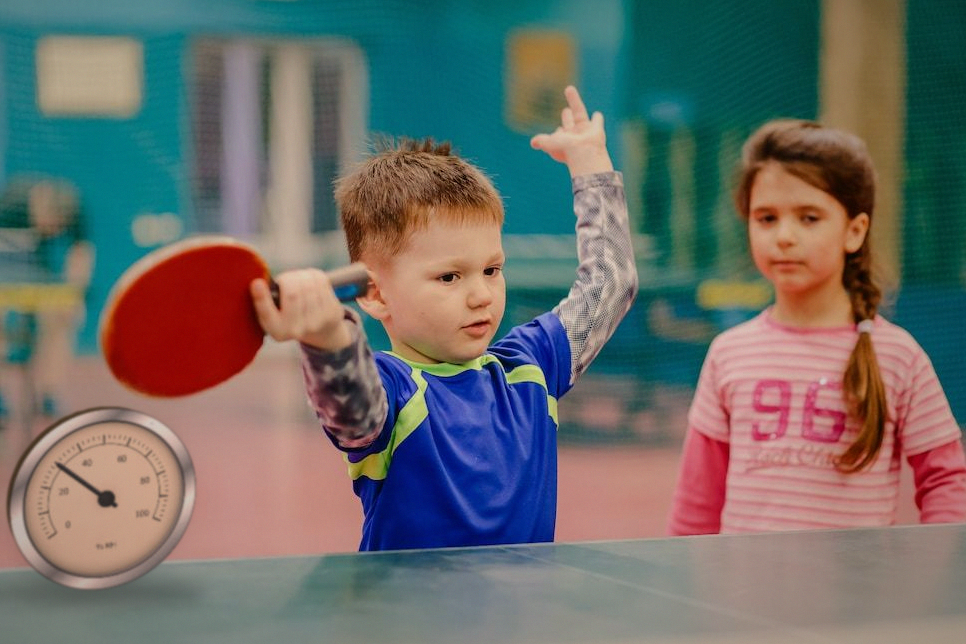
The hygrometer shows 30 %
